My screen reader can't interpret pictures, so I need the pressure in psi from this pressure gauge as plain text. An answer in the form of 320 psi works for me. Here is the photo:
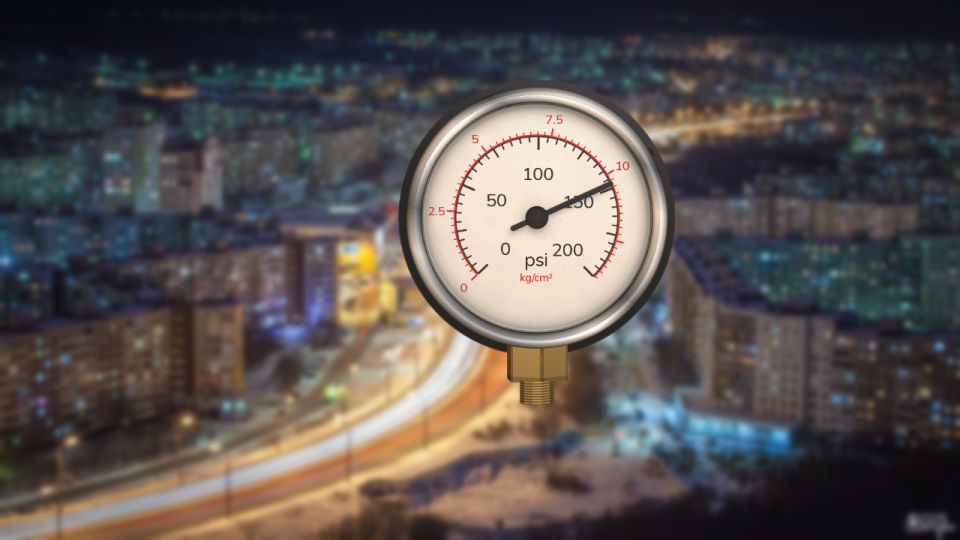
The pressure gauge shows 147.5 psi
